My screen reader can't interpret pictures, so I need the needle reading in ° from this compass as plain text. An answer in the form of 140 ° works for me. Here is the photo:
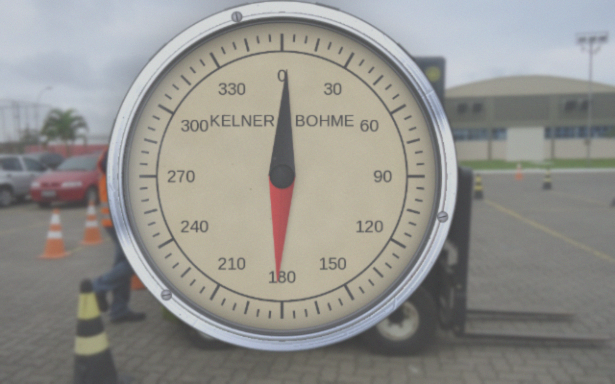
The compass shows 182.5 °
